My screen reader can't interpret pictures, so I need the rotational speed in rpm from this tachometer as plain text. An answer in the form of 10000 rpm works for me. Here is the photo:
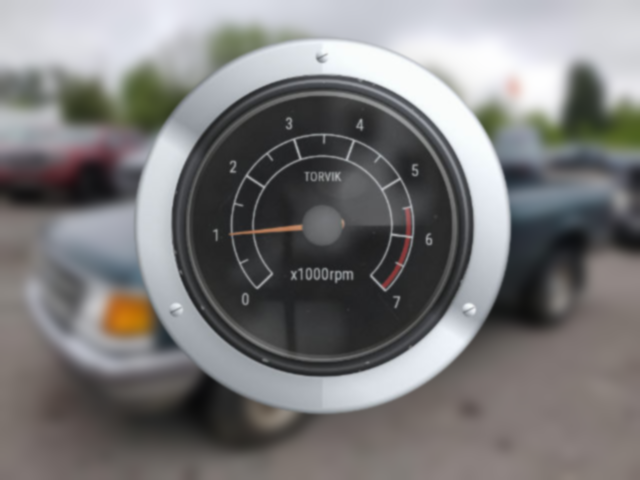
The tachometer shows 1000 rpm
